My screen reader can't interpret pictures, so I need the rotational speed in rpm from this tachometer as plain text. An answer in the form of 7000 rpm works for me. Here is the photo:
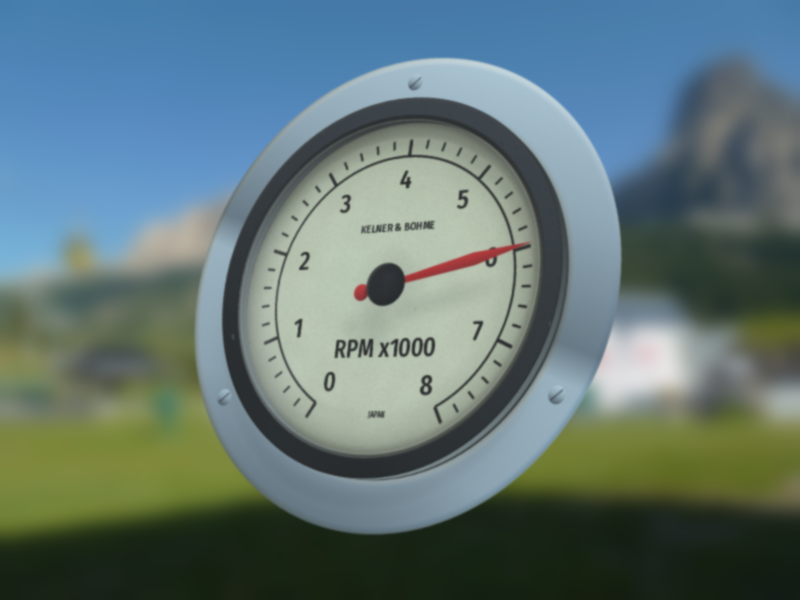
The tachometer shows 6000 rpm
